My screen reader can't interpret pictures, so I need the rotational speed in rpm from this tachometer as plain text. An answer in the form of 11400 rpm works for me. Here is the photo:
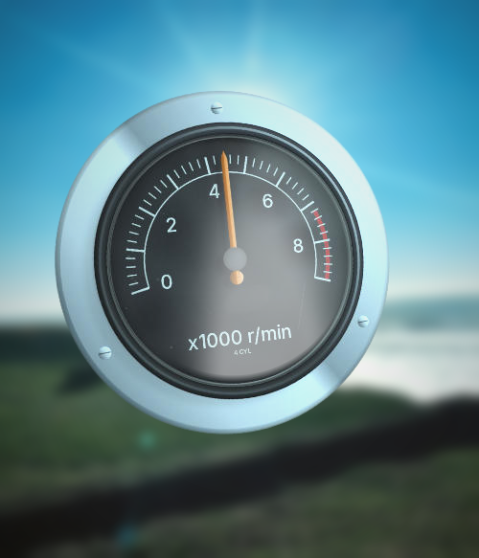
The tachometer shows 4400 rpm
